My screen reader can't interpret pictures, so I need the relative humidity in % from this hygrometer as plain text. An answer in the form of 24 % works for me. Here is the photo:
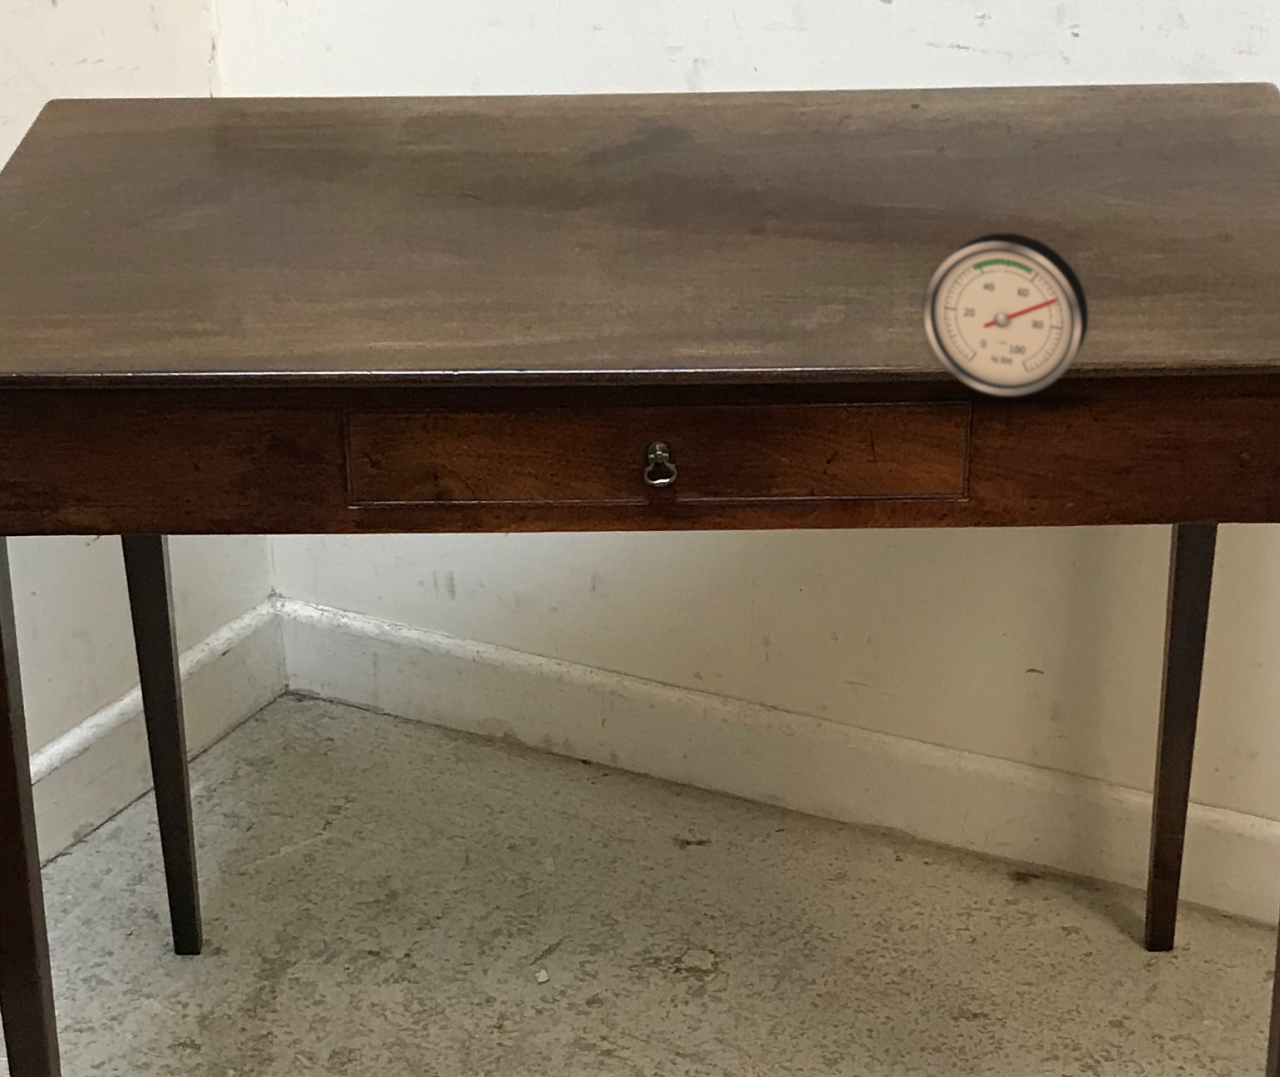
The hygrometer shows 70 %
